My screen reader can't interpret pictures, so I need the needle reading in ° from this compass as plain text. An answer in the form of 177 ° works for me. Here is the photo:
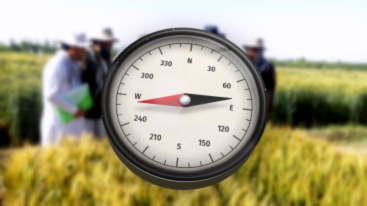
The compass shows 260 °
